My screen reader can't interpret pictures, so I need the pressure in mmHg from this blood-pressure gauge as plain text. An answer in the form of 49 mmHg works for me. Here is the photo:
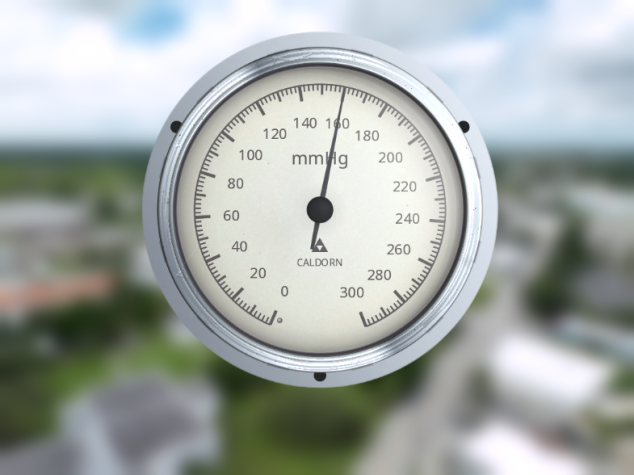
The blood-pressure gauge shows 160 mmHg
